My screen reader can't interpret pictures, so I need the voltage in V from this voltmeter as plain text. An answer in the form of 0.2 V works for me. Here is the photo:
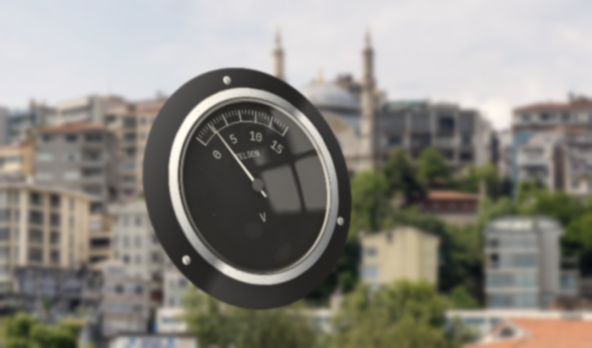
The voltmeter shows 2.5 V
